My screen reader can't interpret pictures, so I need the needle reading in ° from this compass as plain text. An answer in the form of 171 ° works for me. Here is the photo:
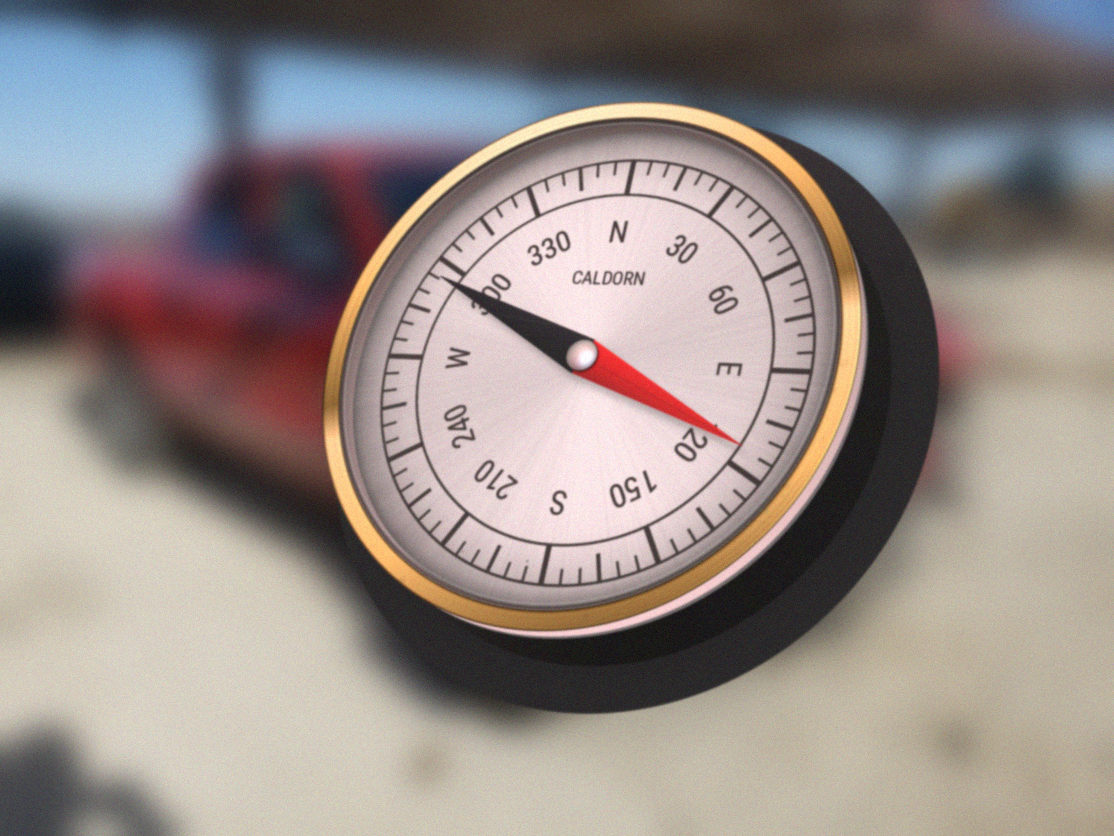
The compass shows 115 °
